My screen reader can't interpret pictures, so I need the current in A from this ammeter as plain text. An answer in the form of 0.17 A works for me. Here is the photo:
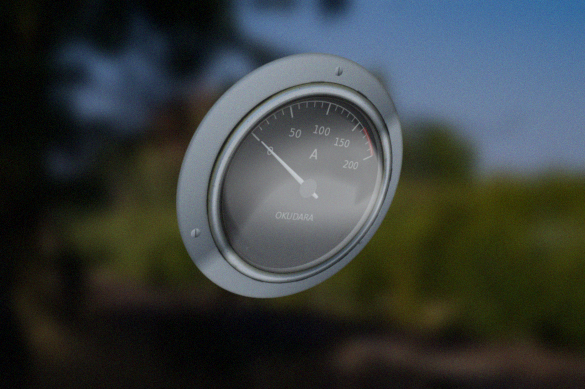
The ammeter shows 0 A
